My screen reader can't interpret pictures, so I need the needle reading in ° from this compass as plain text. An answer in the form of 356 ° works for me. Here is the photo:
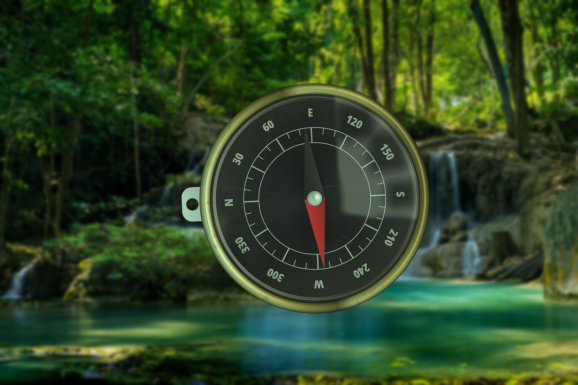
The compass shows 265 °
